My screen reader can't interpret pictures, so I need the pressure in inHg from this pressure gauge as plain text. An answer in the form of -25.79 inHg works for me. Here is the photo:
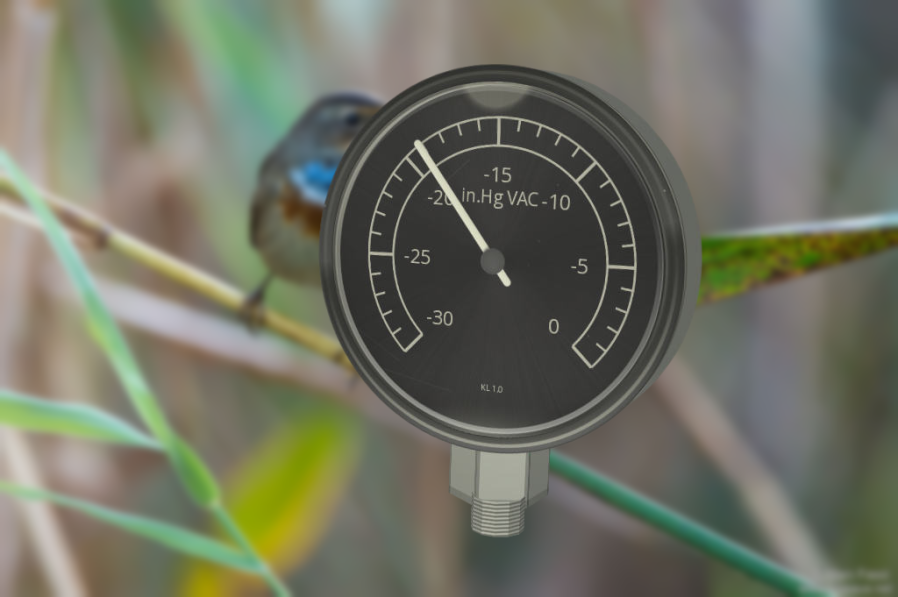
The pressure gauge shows -19 inHg
